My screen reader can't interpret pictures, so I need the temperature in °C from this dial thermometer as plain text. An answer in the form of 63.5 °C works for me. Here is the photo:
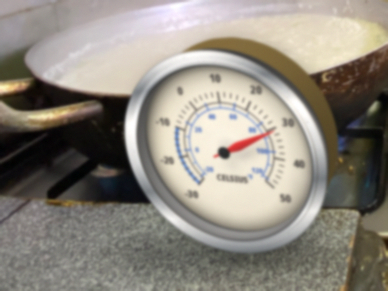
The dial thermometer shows 30 °C
